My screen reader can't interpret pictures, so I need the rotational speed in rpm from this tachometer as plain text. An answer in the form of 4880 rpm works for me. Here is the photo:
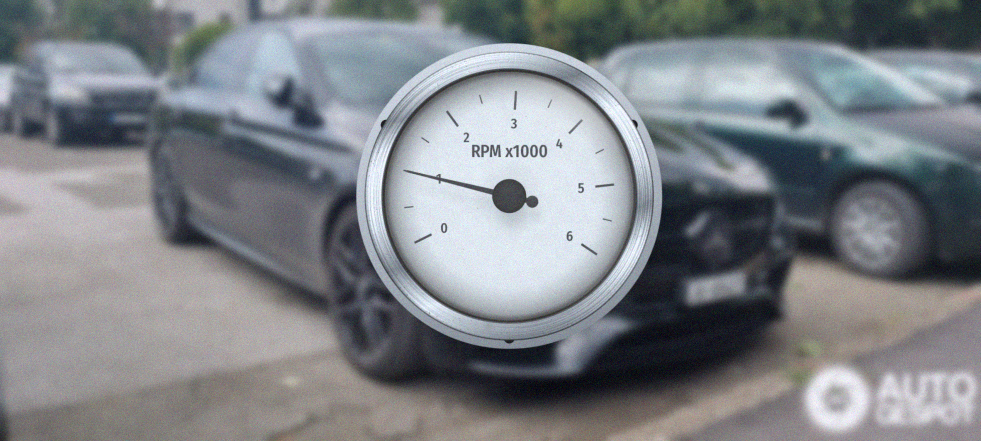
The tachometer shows 1000 rpm
